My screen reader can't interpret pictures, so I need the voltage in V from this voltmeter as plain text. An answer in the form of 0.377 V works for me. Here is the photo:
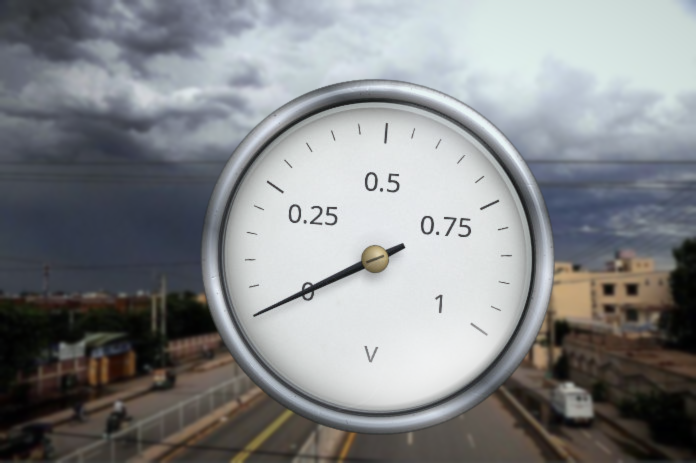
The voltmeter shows 0 V
